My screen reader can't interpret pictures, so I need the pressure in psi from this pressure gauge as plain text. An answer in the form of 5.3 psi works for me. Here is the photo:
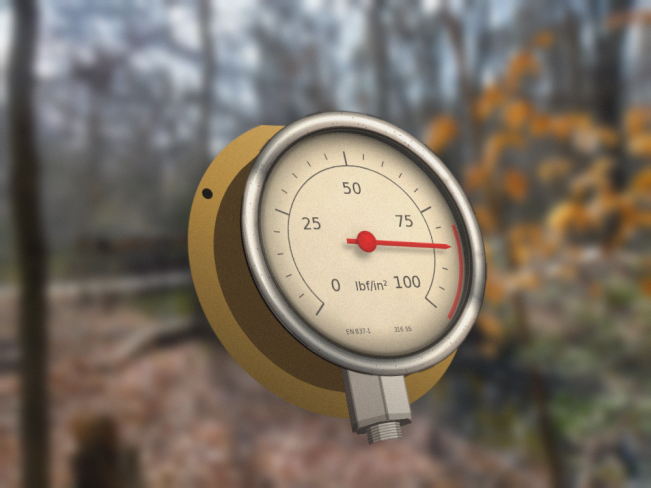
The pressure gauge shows 85 psi
